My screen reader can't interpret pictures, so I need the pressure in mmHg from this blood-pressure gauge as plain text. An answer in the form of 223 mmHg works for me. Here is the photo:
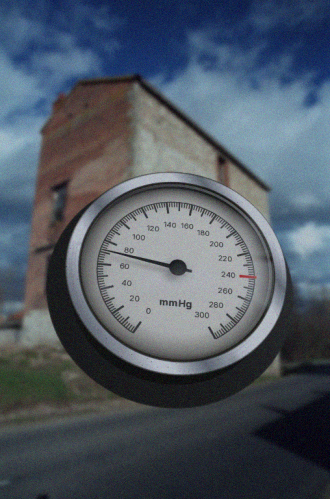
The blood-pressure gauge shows 70 mmHg
